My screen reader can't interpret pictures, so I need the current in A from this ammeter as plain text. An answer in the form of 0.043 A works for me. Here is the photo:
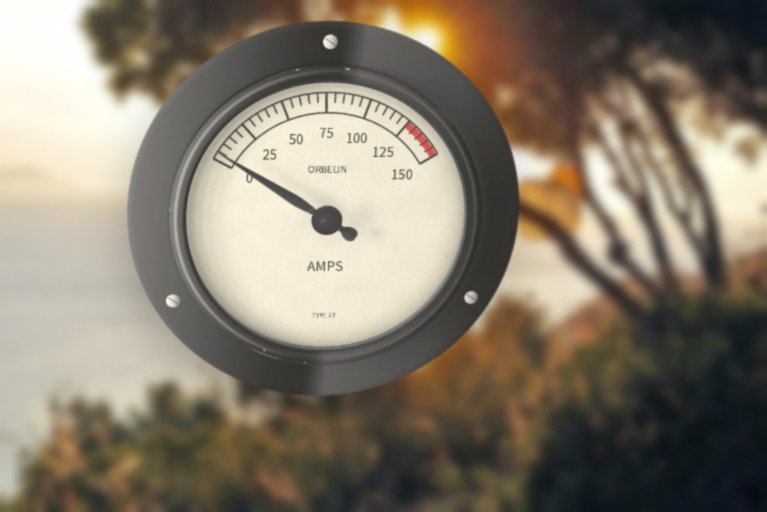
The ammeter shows 5 A
